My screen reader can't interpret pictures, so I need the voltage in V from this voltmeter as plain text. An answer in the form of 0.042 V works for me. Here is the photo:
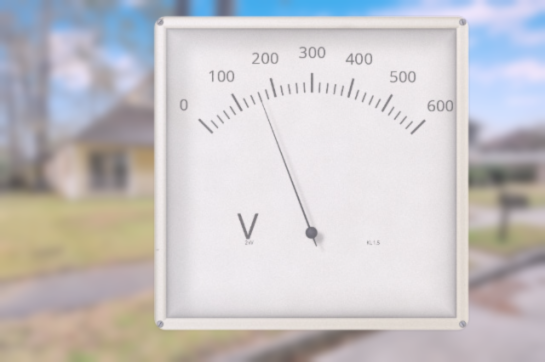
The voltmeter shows 160 V
